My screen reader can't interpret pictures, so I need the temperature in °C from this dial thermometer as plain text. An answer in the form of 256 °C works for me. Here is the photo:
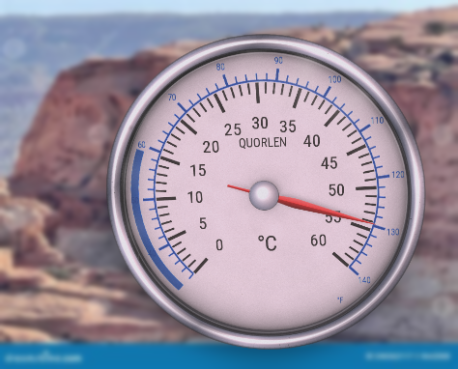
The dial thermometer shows 54 °C
